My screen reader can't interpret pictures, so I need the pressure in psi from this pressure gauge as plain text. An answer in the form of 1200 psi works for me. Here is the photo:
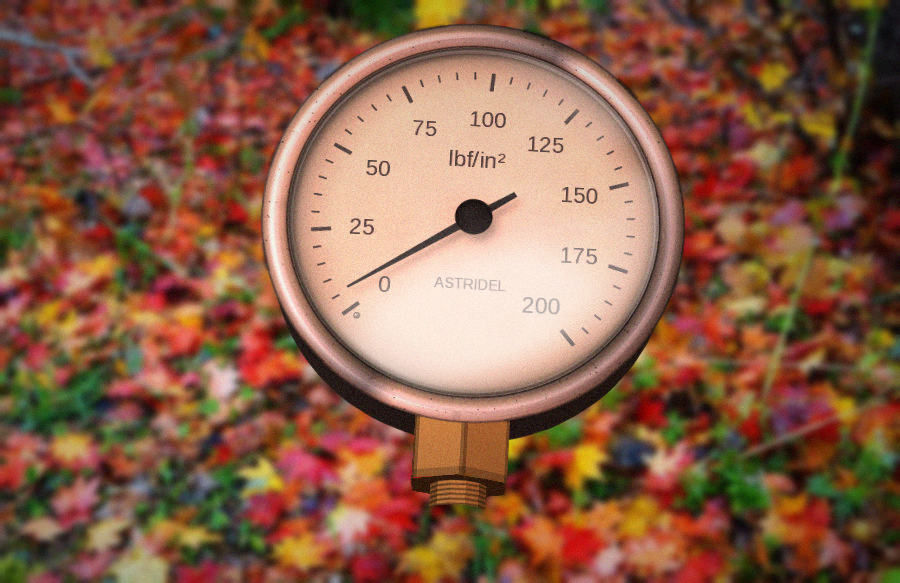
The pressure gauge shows 5 psi
